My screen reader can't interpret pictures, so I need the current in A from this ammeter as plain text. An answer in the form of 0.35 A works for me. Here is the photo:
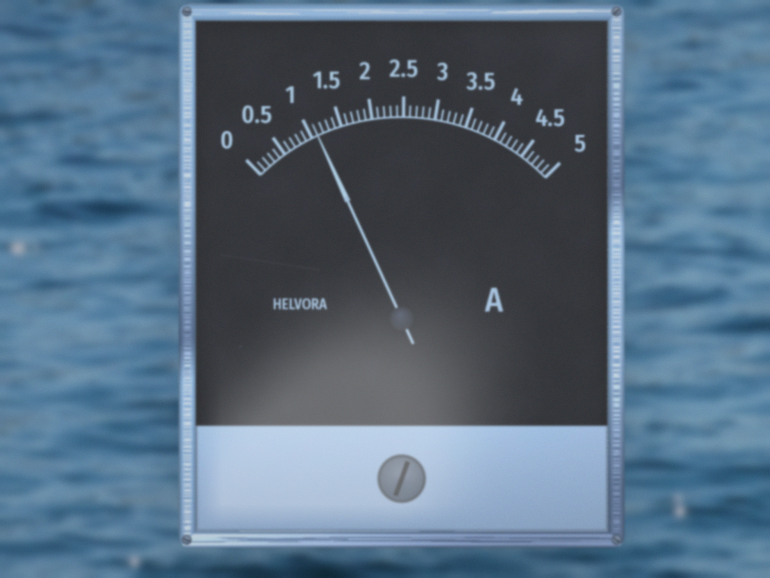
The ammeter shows 1.1 A
